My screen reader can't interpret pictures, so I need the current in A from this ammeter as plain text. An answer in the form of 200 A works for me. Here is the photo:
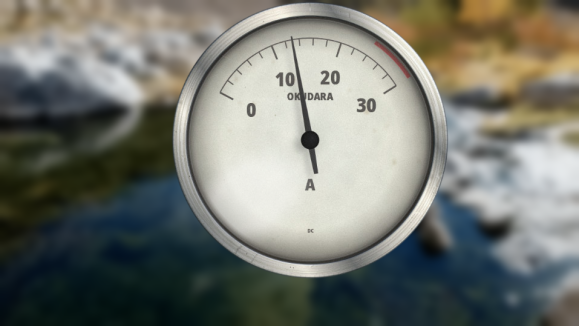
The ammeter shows 13 A
